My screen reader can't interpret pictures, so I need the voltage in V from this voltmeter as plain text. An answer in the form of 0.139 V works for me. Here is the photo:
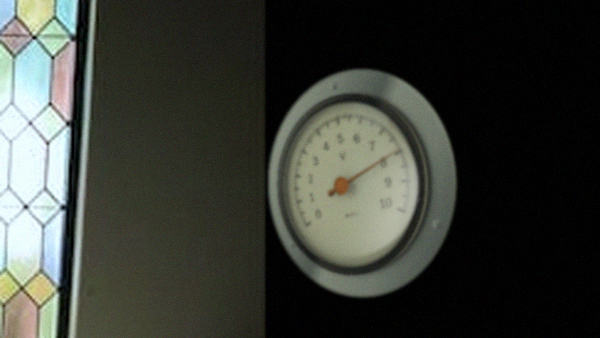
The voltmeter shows 8 V
